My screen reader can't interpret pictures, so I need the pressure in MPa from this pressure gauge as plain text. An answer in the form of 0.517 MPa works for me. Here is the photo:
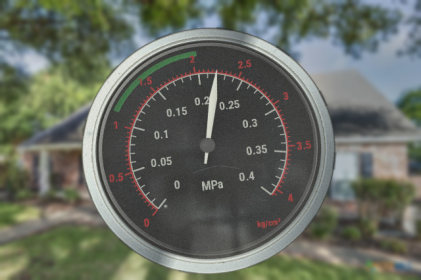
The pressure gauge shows 0.22 MPa
